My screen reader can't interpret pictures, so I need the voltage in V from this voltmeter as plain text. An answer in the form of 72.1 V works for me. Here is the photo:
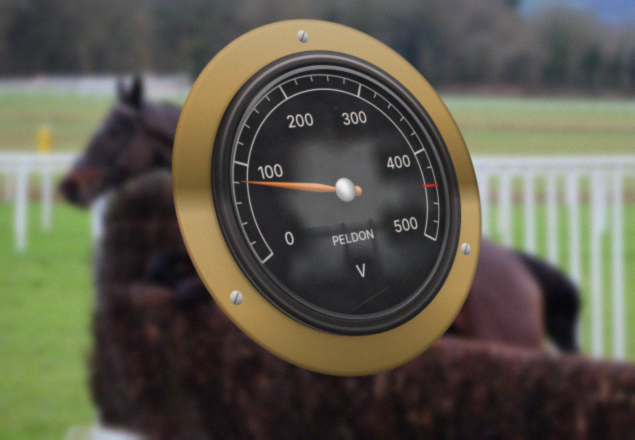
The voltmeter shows 80 V
